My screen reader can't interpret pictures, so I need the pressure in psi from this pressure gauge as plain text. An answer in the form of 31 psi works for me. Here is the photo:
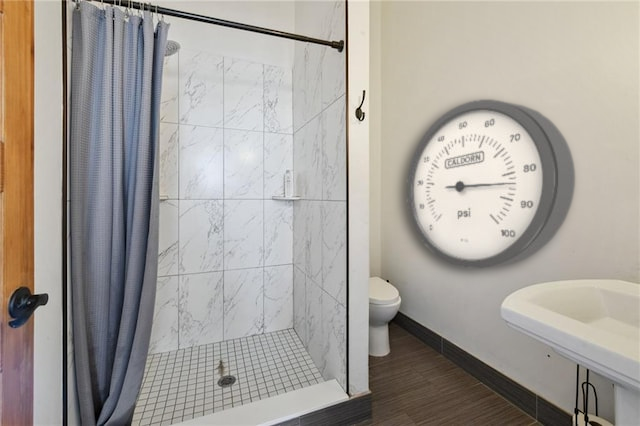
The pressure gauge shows 84 psi
